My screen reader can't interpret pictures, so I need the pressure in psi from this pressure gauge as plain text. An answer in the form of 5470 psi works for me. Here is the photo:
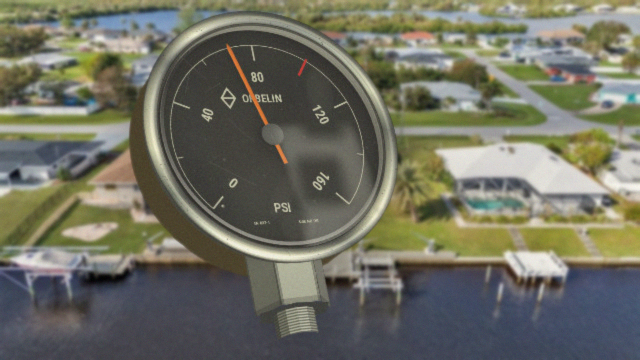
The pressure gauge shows 70 psi
